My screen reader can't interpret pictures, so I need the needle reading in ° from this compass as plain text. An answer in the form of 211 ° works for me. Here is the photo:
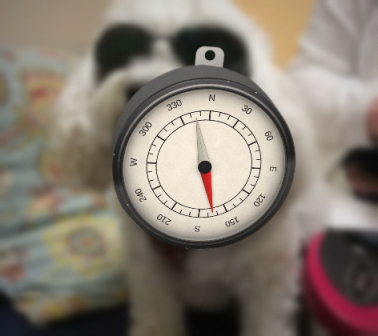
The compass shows 165 °
